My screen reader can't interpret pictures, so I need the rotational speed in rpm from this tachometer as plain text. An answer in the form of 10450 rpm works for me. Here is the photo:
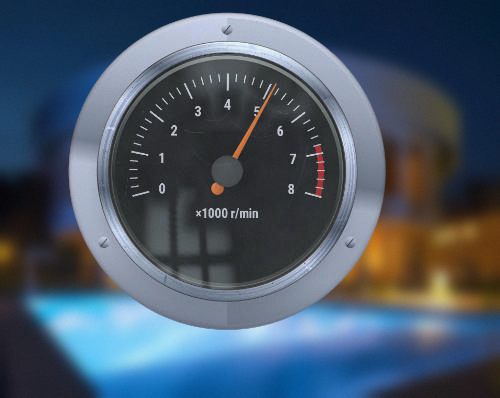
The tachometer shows 5100 rpm
